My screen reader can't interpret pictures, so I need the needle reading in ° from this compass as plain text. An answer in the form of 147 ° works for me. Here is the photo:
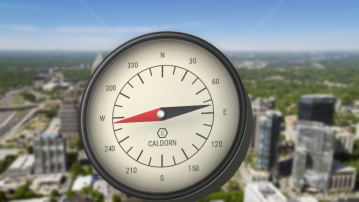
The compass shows 262.5 °
